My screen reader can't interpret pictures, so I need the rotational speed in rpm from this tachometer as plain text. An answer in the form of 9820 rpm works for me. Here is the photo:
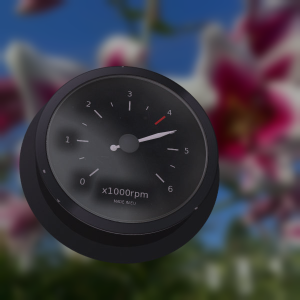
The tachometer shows 4500 rpm
